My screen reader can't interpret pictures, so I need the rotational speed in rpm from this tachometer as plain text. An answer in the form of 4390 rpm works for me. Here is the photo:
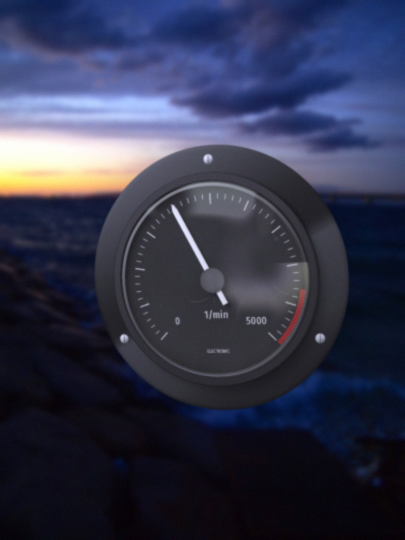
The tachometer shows 2000 rpm
